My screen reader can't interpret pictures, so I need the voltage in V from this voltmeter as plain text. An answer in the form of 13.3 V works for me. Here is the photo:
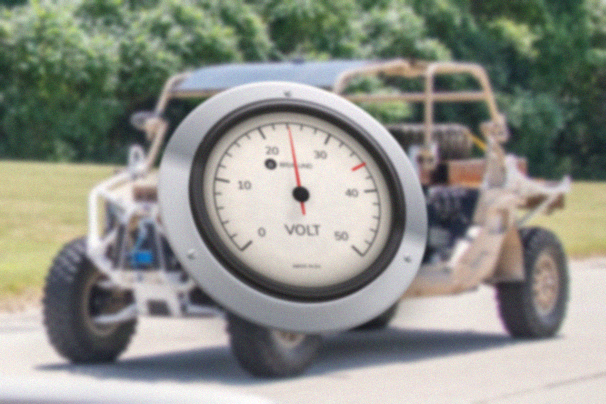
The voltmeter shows 24 V
